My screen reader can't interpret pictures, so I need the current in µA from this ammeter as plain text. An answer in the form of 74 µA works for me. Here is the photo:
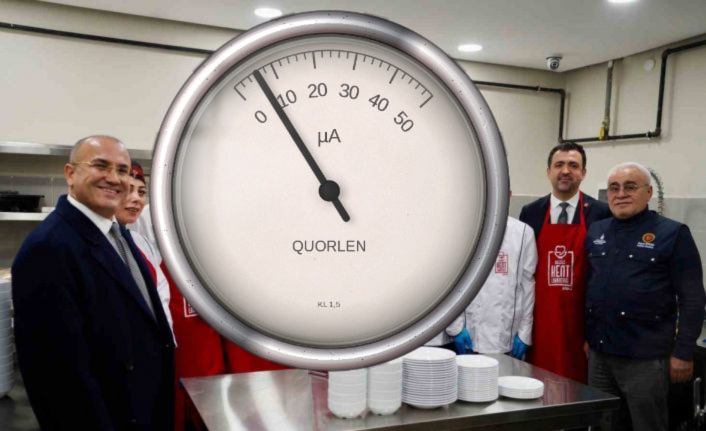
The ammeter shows 6 µA
